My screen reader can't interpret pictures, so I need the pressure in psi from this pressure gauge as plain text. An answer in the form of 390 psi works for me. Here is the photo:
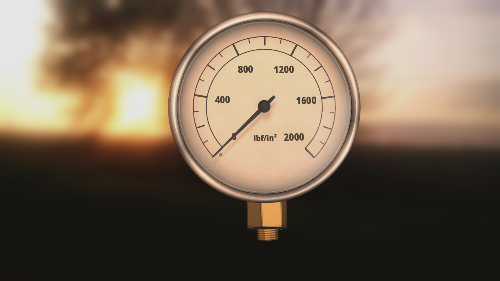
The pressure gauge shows 0 psi
